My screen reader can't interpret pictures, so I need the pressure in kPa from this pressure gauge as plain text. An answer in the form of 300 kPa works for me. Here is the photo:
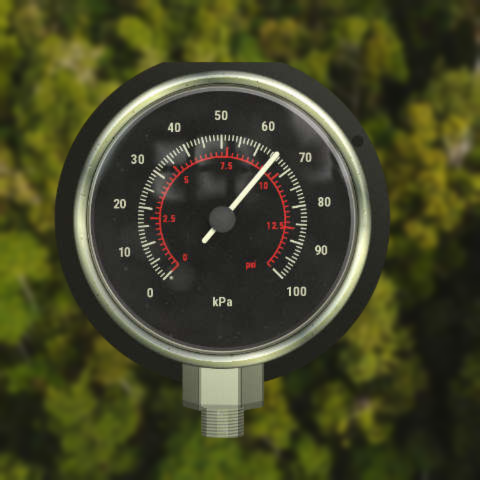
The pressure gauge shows 65 kPa
